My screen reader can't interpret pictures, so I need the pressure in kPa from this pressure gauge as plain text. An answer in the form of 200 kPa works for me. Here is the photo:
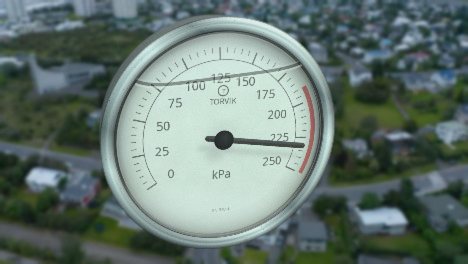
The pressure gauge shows 230 kPa
